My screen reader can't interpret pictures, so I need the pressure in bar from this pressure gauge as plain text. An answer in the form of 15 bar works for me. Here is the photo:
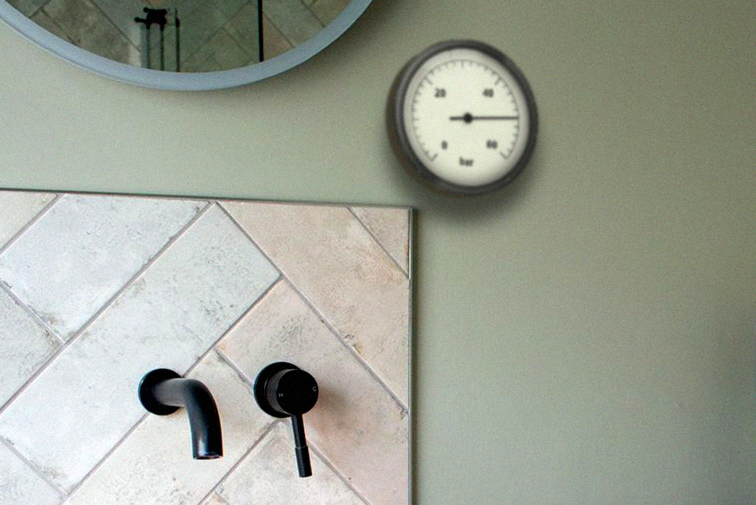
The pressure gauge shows 50 bar
